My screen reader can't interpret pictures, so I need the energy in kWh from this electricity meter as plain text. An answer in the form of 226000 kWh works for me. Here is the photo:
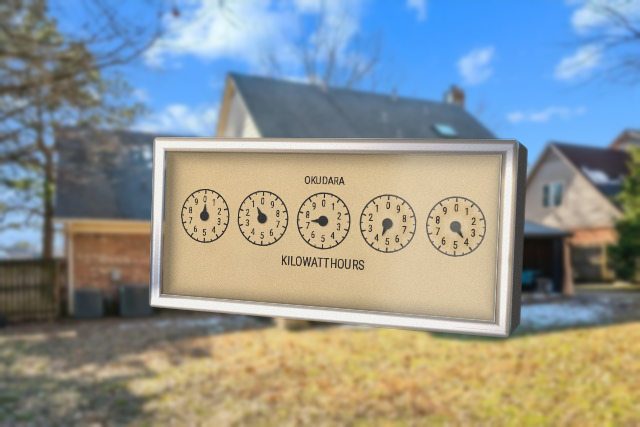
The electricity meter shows 744 kWh
